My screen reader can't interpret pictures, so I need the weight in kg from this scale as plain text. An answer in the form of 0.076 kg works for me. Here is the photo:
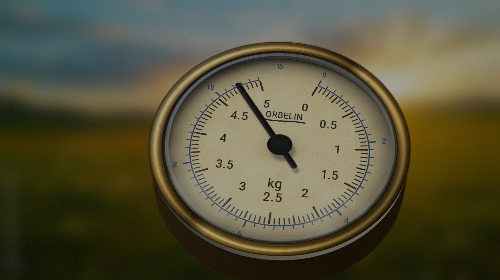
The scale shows 4.75 kg
